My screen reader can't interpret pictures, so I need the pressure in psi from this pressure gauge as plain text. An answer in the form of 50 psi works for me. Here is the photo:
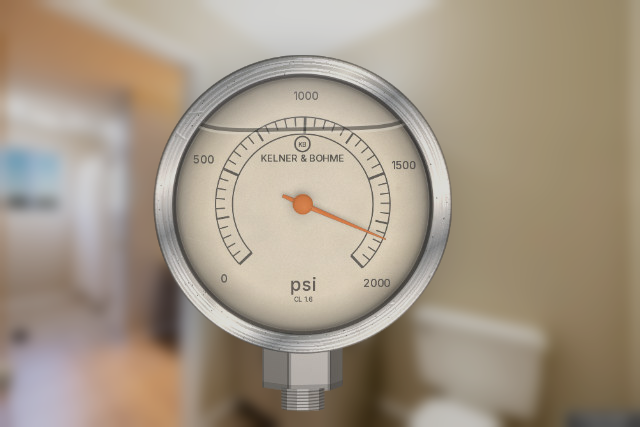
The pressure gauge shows 1825 psi
